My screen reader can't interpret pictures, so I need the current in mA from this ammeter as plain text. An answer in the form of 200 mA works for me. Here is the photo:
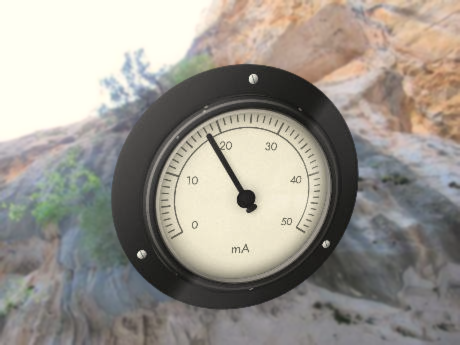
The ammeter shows 18 mA
